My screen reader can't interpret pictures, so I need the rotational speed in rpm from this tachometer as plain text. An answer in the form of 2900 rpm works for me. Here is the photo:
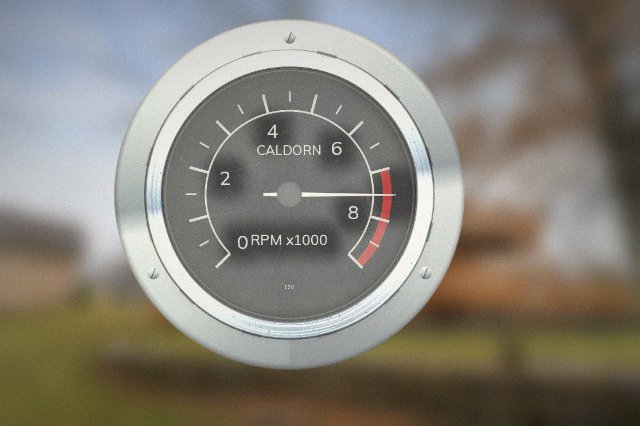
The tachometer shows 7500 rpm
